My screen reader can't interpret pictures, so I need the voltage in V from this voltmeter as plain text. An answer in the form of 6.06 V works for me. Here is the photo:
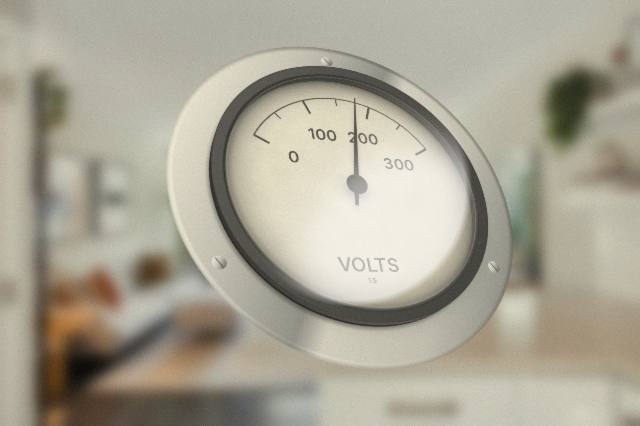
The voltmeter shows 175 V
